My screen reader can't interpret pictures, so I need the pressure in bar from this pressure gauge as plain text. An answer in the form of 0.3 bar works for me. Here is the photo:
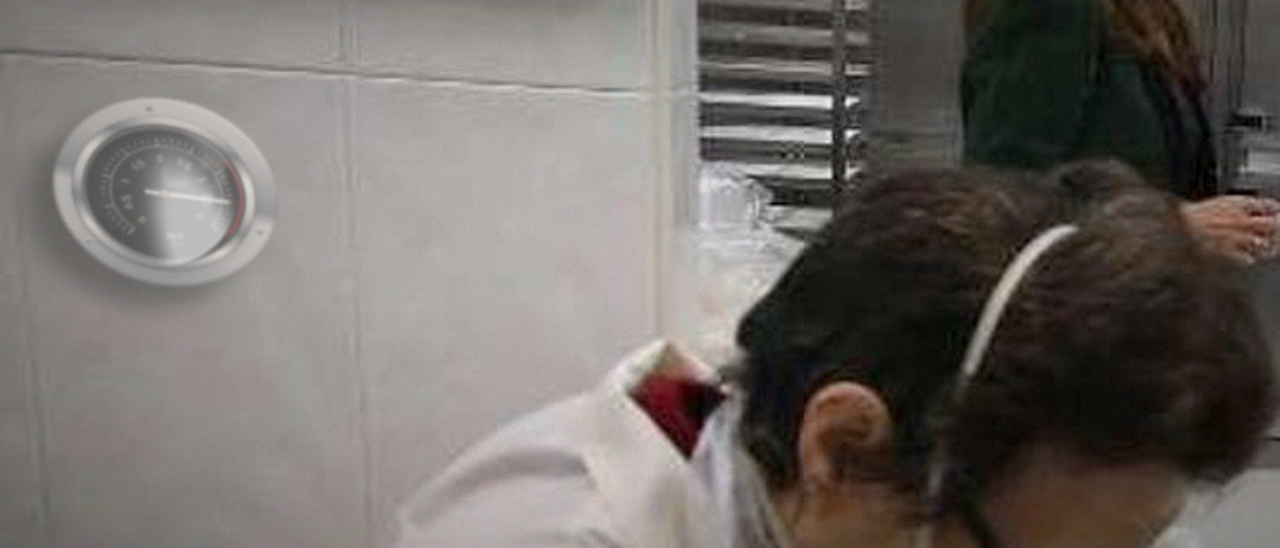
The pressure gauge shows 3.5 bar
